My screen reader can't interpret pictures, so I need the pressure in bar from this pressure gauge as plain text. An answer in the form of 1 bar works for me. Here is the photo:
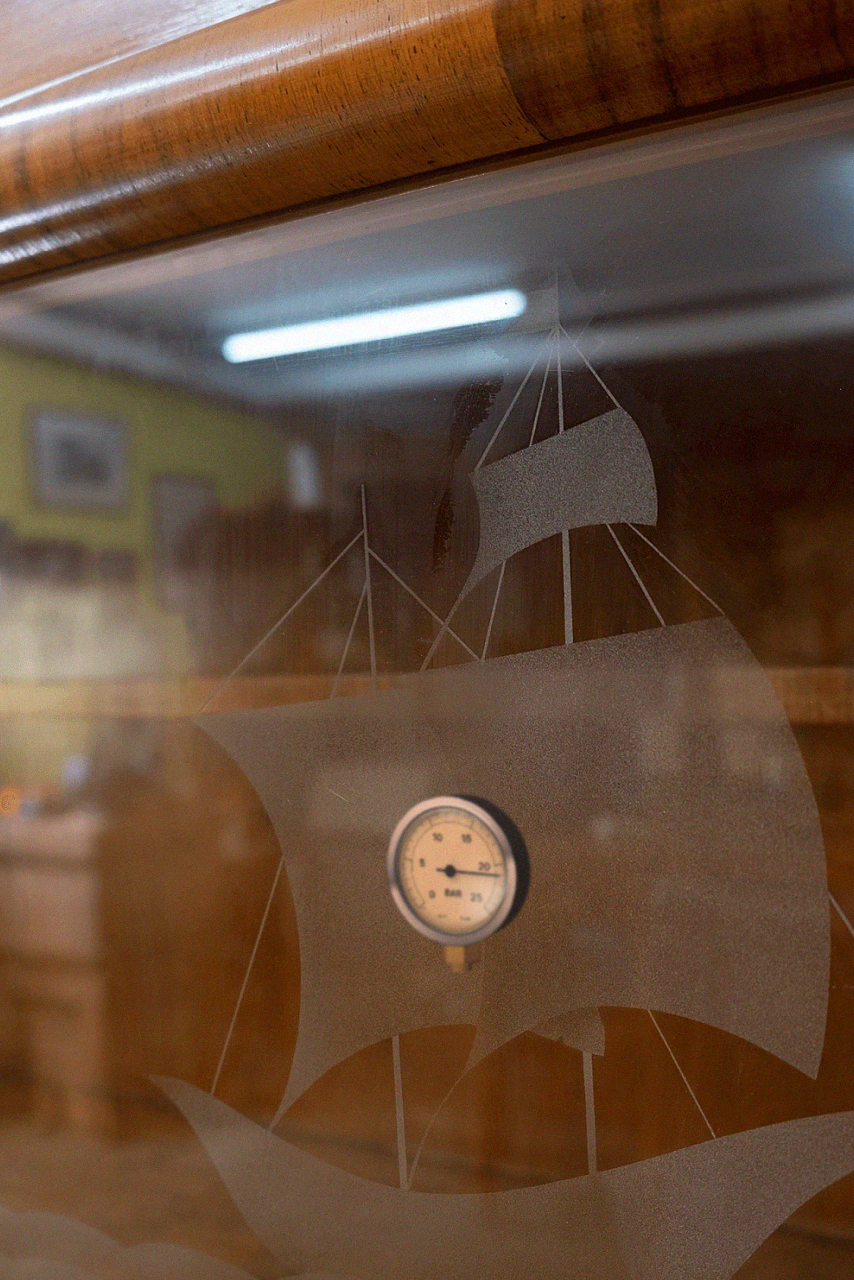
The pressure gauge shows 21 bar
